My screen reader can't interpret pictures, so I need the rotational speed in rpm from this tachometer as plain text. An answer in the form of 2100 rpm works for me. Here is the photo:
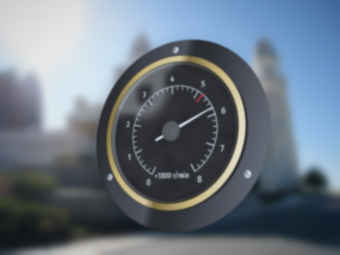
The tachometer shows 5800 rpm
